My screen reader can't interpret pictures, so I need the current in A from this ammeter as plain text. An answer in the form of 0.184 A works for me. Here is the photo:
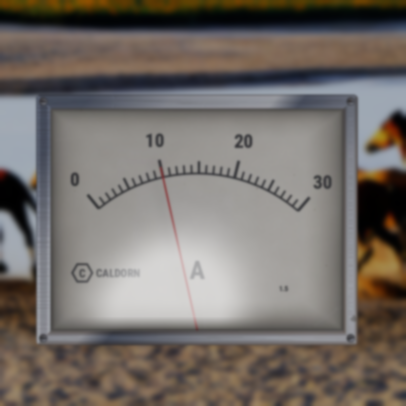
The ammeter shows 10 A
